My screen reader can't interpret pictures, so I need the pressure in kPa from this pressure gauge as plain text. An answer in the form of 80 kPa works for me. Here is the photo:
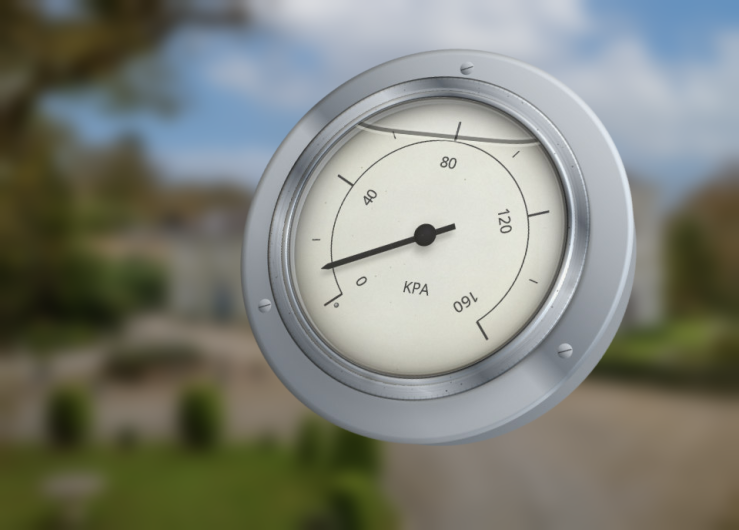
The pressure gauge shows 10 kPa
